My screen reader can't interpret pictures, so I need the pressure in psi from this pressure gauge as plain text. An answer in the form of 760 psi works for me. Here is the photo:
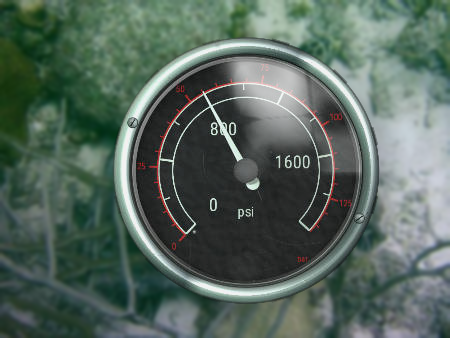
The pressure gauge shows 800 psi
